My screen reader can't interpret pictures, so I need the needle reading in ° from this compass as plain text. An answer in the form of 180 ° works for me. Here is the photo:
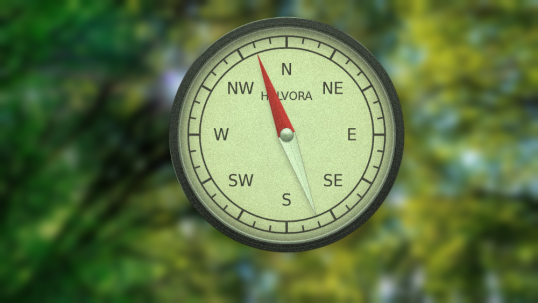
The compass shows 340 °
